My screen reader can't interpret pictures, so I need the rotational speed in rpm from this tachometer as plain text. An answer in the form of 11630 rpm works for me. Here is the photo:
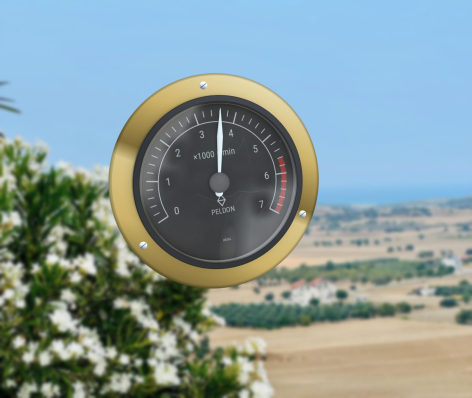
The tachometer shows 3600 rpm
